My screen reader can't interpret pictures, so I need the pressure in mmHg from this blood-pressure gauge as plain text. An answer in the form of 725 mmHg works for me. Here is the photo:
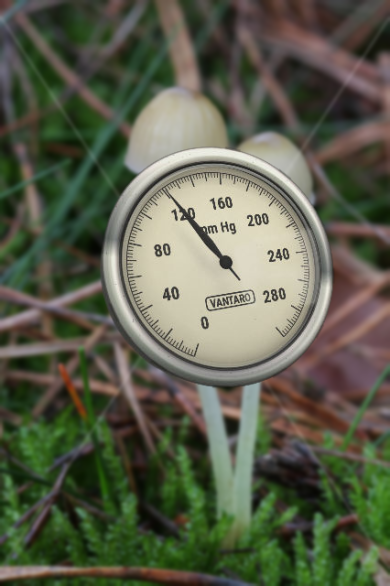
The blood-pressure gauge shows 120 mmHg
